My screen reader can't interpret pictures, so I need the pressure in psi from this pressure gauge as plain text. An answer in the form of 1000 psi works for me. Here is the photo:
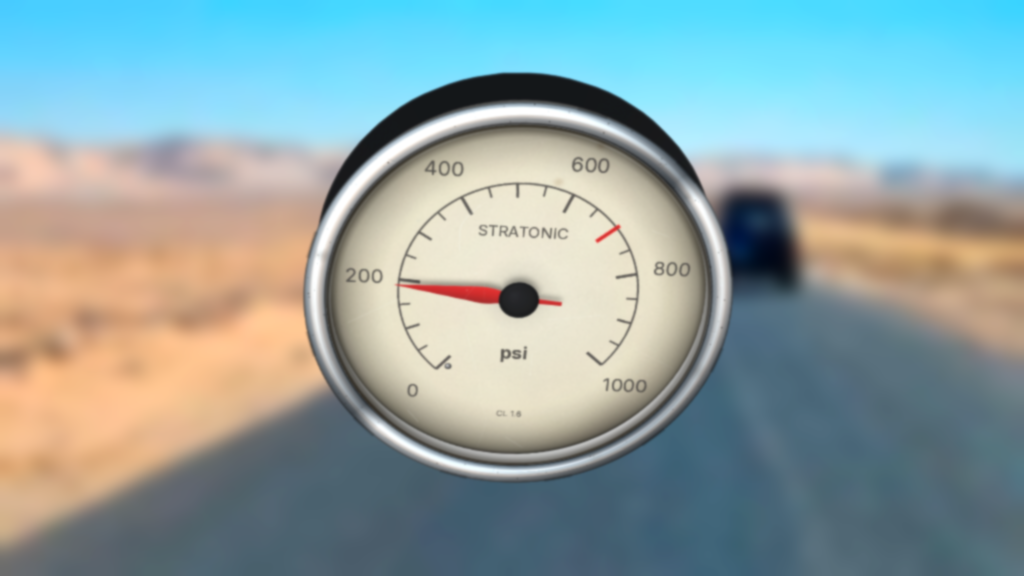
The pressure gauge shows 200 psi
